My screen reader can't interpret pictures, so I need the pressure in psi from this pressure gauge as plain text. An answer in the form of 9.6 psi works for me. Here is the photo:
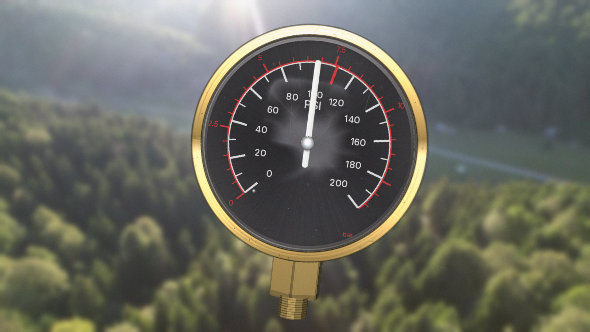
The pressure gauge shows 100 psi
